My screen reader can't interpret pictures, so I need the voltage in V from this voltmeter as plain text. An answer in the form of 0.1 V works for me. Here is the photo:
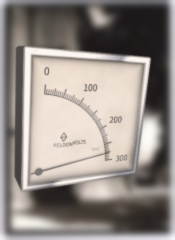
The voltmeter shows 275 V
